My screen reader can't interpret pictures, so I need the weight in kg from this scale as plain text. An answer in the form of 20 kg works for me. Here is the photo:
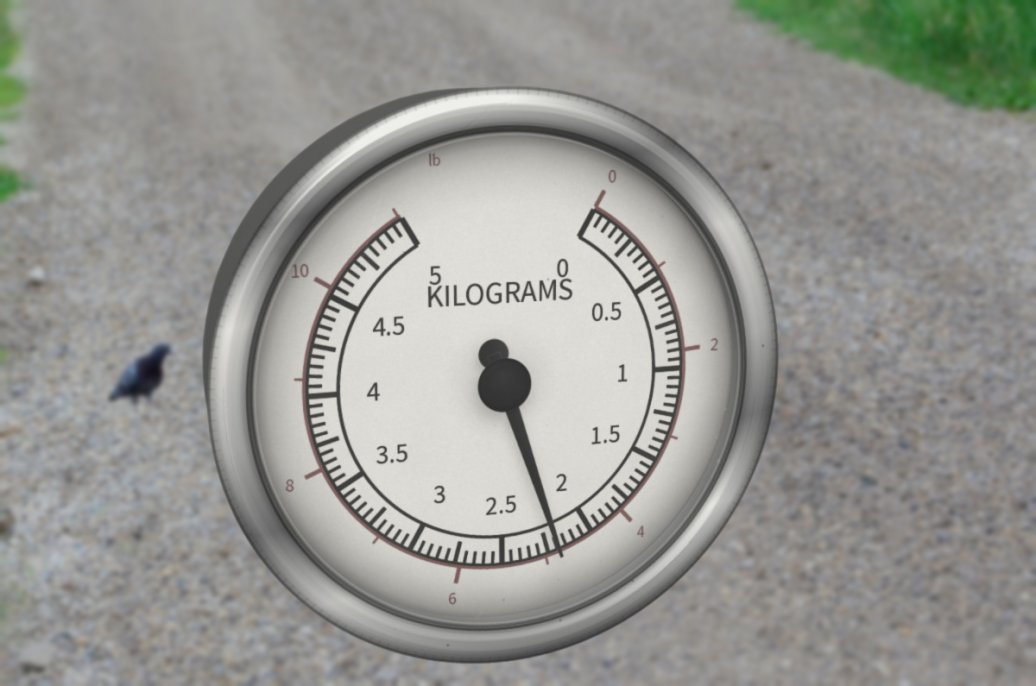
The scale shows 2.2 kg
